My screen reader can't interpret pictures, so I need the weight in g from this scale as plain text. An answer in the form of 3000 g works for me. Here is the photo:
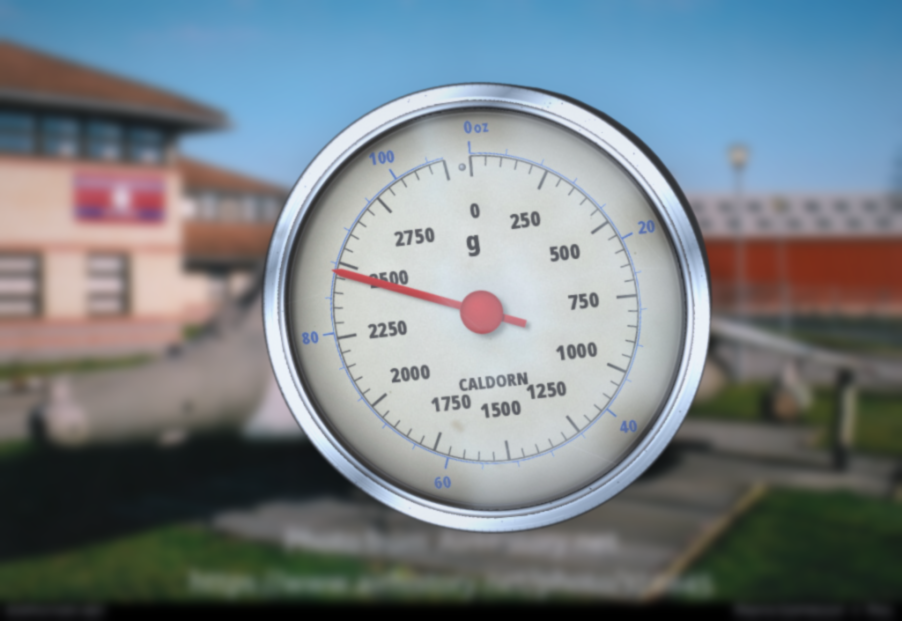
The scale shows 2475 g
